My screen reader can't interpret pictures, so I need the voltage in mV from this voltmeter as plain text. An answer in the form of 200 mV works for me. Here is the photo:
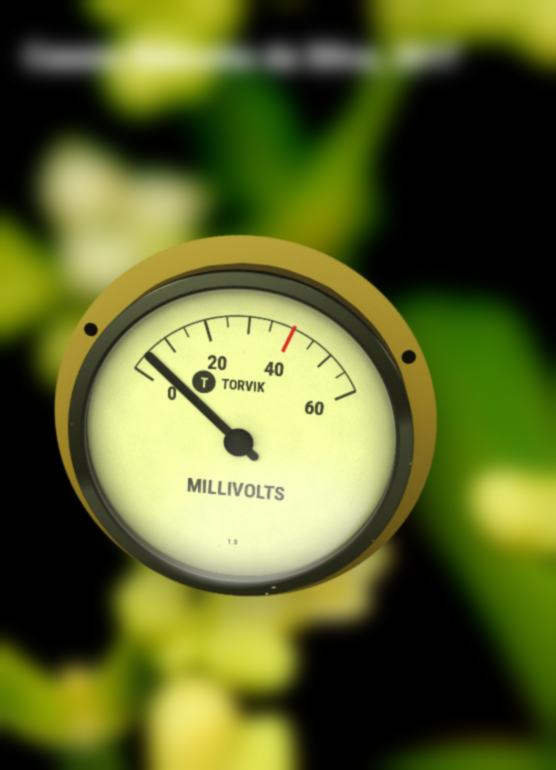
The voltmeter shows 5 mV
